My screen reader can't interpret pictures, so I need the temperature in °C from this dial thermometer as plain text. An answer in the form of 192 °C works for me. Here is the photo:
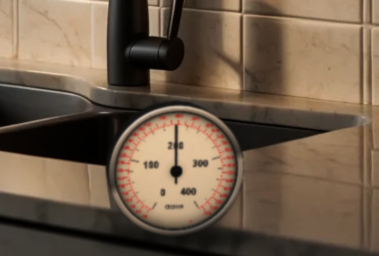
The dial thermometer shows 200 °C
